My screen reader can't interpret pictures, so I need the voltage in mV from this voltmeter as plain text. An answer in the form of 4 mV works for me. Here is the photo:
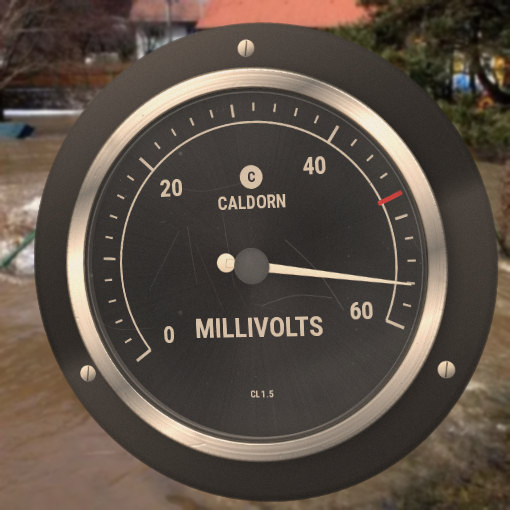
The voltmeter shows 56 mV
